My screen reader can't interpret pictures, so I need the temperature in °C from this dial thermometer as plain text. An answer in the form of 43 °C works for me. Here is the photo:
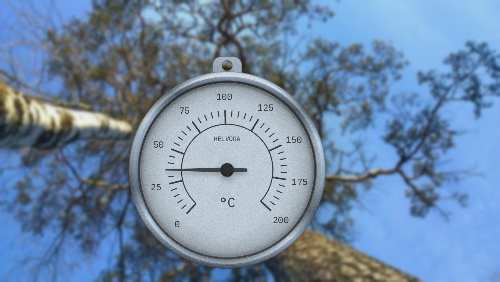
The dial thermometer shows 35 °C
